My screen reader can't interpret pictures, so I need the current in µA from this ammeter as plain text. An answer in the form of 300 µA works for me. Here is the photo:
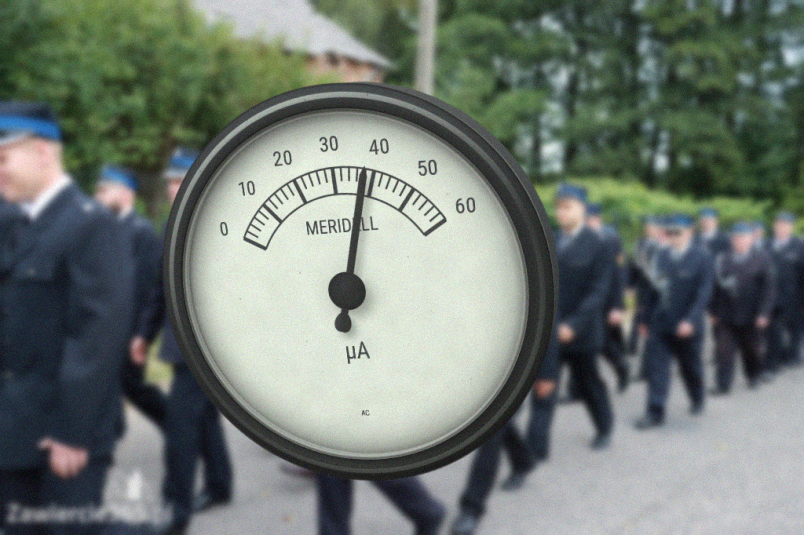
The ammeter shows 38 µA
